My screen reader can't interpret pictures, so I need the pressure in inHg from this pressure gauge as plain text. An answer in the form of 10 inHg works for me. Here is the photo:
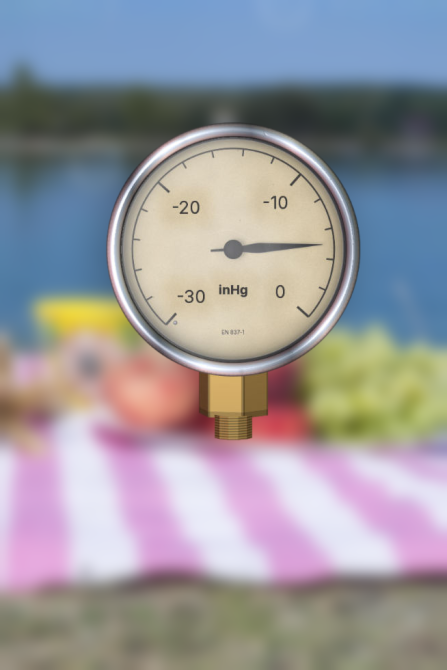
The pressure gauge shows -5 inHg
